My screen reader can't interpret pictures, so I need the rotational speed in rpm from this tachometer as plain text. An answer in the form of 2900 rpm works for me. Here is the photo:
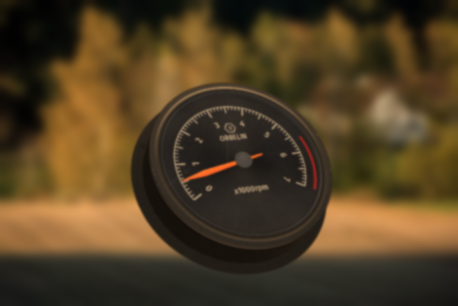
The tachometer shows 500 rpm
